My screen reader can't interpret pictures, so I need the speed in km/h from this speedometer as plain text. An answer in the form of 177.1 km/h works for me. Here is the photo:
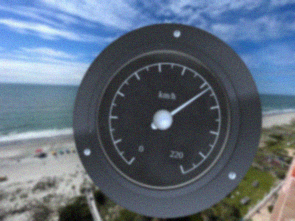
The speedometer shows 145 km/h
